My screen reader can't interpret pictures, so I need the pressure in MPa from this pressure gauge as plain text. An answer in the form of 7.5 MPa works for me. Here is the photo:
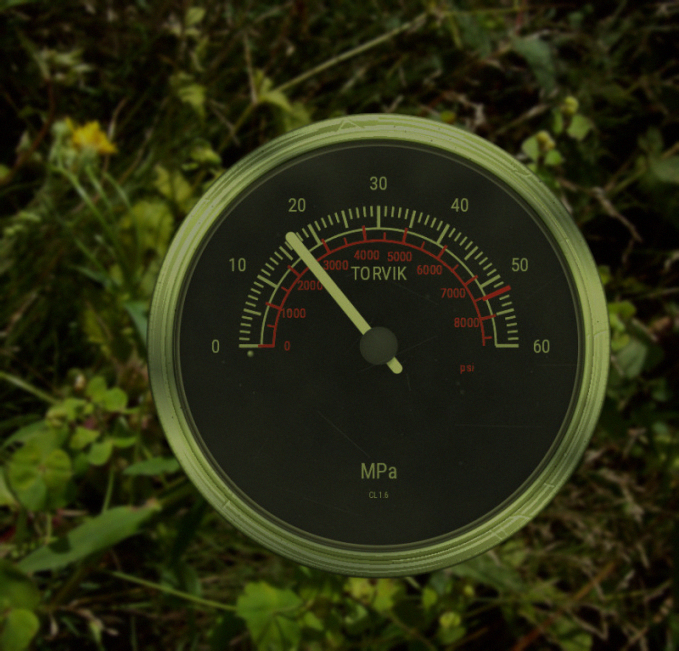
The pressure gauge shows 17 MPa
